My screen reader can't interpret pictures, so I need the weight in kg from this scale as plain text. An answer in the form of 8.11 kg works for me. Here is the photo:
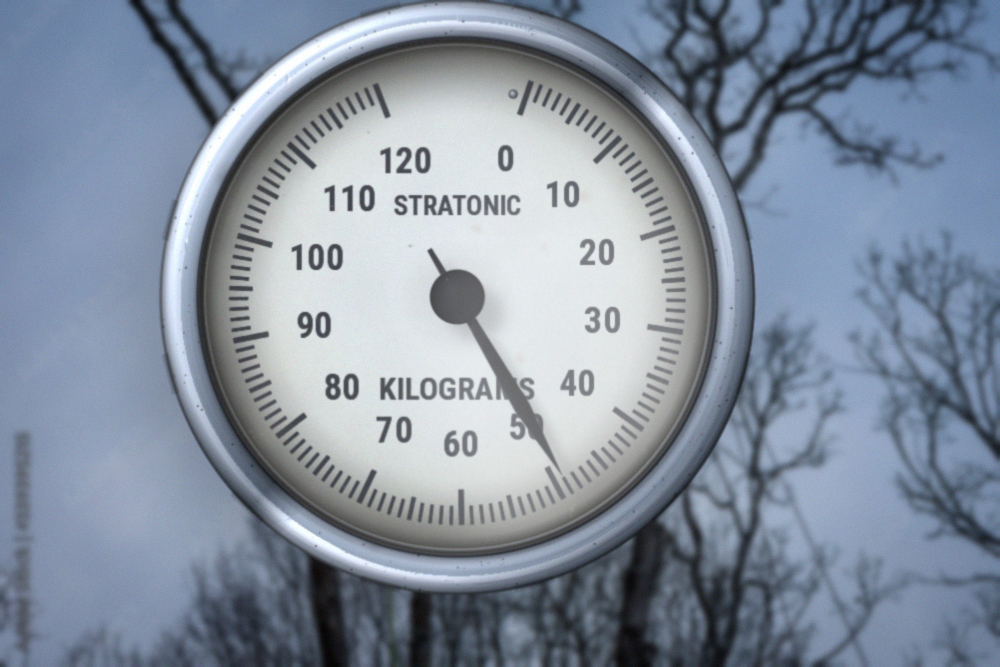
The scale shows 49 kg
